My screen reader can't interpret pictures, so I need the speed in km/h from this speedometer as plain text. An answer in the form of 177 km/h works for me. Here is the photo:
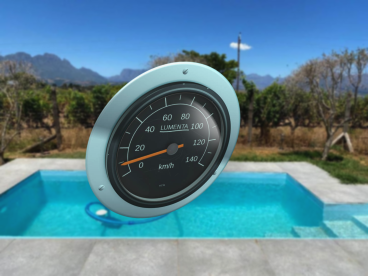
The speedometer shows 10 km/h
